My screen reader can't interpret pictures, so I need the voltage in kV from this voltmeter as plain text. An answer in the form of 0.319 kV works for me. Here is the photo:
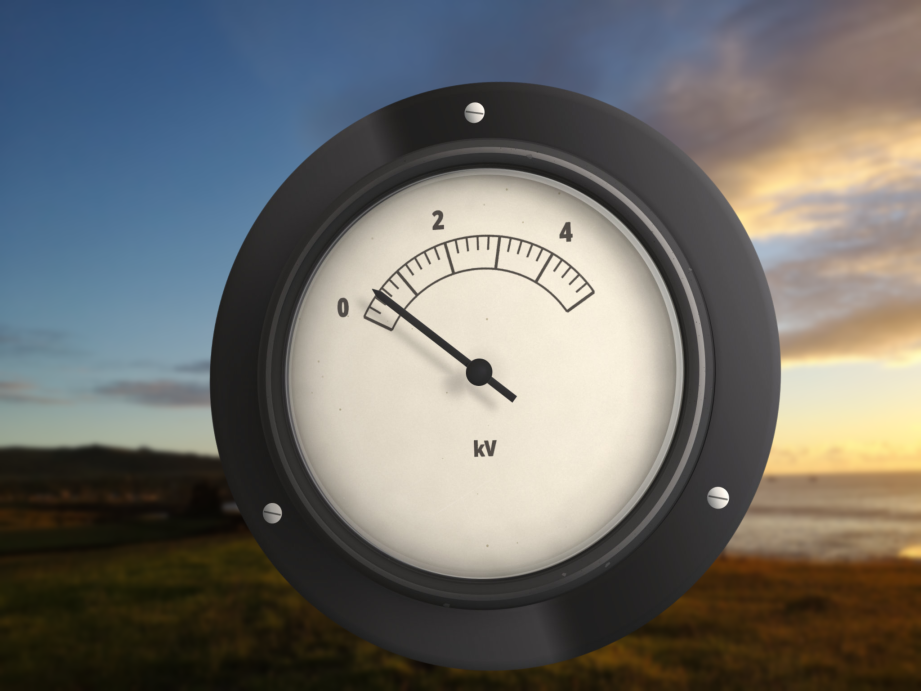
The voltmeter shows 0.5 kV
